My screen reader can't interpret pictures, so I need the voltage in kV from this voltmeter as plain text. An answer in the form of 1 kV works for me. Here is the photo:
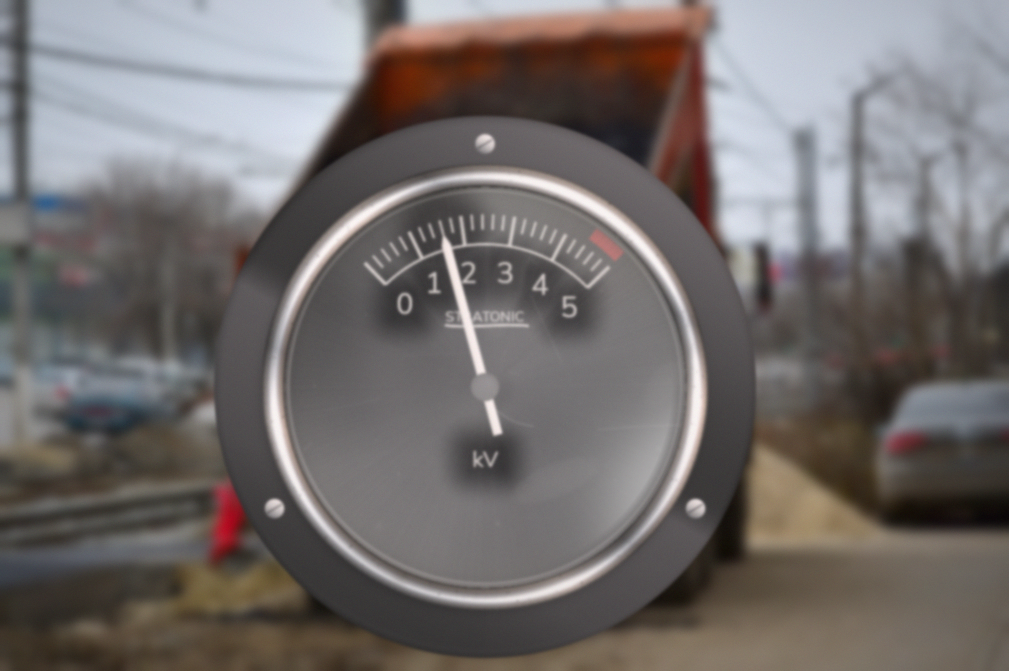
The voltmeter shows 1.6 kV
